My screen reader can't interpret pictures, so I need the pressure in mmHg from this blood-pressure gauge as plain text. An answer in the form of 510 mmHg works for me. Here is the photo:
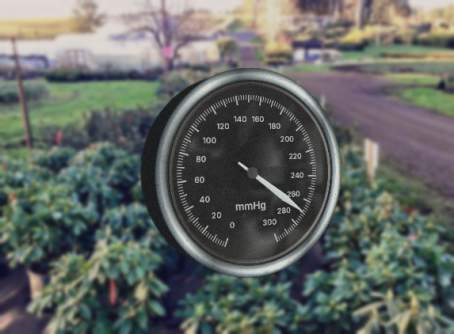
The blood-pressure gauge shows 270 mmHg
